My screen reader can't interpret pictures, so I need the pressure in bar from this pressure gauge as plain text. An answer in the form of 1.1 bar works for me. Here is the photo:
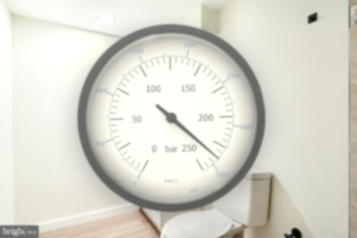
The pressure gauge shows 235 bar
